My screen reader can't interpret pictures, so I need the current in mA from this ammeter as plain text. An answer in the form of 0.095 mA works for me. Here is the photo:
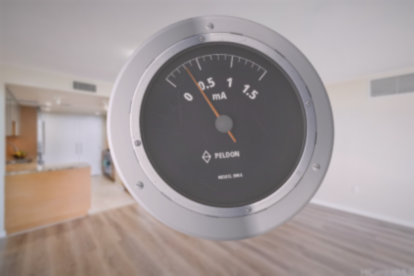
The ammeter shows 0.3 mA
